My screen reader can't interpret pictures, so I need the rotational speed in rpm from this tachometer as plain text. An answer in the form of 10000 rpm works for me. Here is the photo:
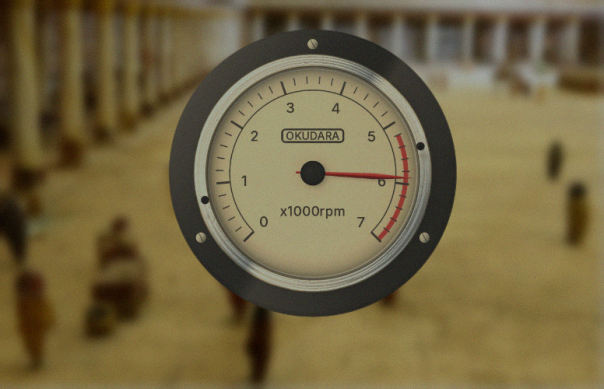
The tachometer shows 5900 rpm
